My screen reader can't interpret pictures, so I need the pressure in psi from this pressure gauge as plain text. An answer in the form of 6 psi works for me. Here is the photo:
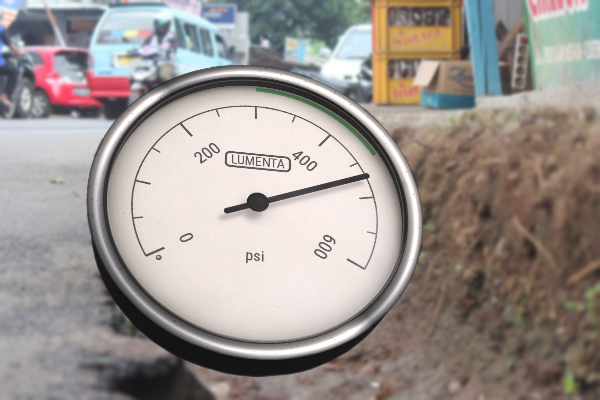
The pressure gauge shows 475 psi
